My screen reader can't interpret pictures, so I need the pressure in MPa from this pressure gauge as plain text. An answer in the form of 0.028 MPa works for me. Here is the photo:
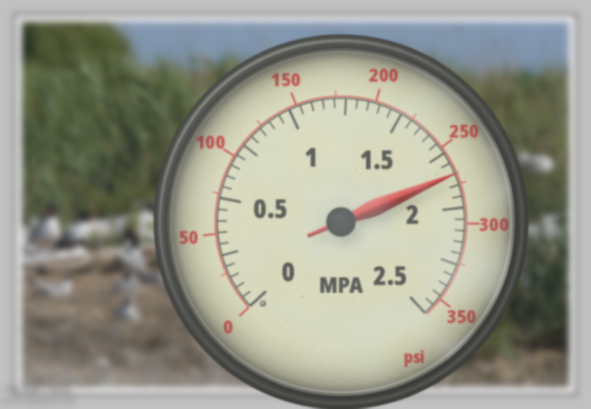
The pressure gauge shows 1.85 MPa
